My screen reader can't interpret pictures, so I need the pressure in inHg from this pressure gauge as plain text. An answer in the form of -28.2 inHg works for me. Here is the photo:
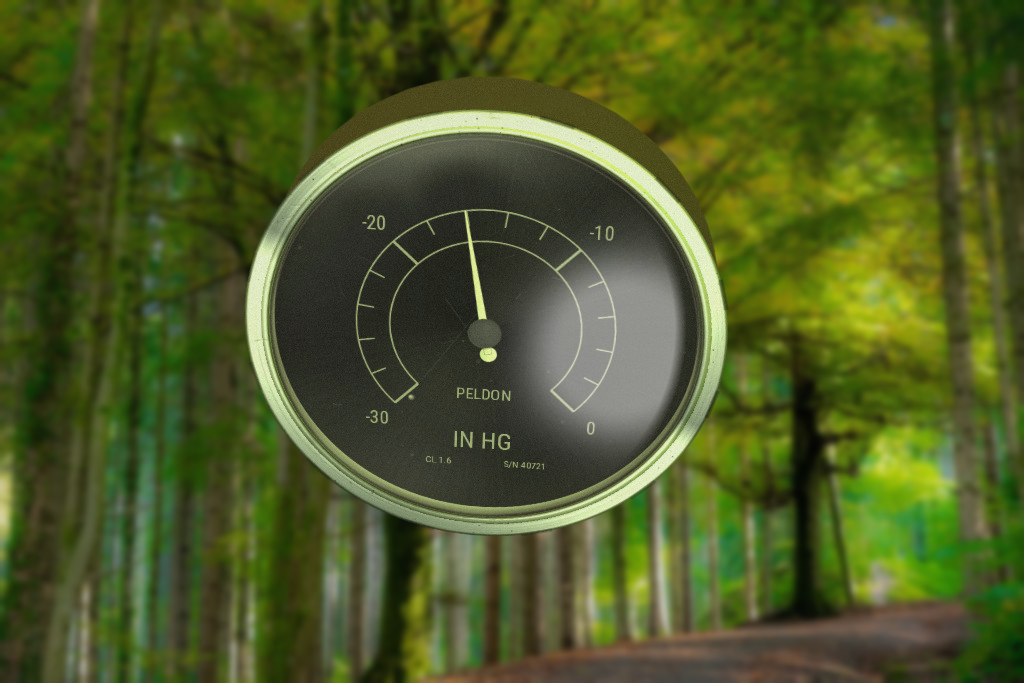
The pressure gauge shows -16 inHg
